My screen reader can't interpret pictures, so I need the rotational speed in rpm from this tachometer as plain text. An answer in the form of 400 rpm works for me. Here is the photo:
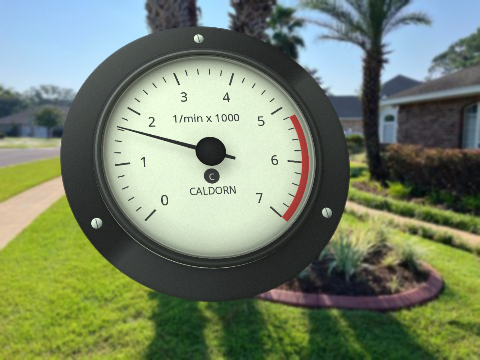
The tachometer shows 1600 rpm
